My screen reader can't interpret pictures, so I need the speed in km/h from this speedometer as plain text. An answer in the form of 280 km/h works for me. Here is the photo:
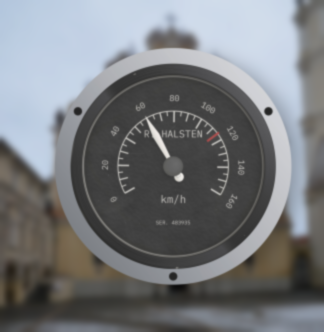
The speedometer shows 60 km/h
